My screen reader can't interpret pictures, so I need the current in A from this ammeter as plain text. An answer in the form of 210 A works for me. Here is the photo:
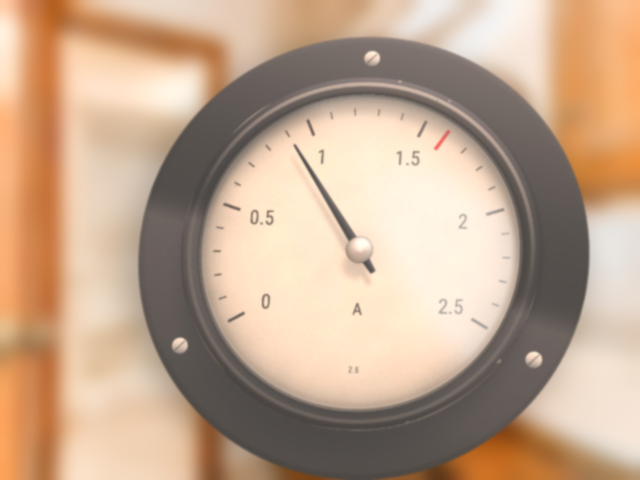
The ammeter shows 0.9 A
